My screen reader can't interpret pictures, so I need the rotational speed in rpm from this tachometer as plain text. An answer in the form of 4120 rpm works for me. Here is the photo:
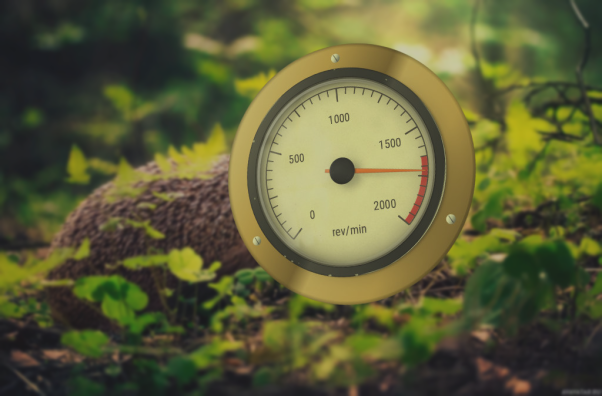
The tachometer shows 1725 rpm
